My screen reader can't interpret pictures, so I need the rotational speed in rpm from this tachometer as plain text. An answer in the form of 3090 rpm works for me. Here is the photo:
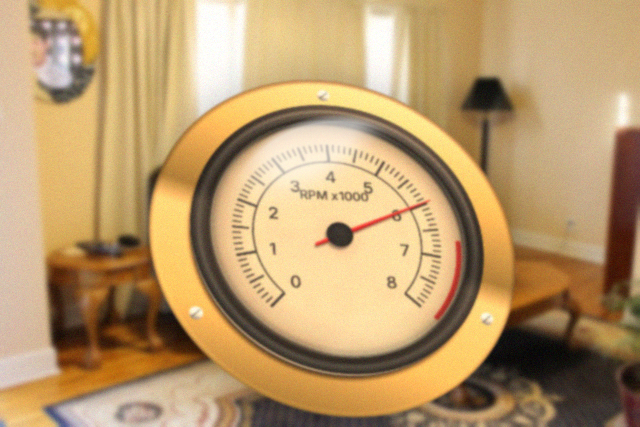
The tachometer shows 6000 rpm
